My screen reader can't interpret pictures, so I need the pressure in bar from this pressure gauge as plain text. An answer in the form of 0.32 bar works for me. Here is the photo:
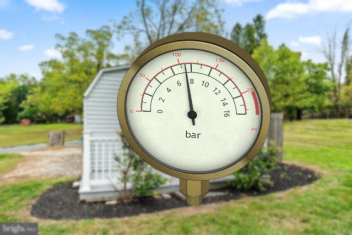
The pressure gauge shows 7.5 bar
